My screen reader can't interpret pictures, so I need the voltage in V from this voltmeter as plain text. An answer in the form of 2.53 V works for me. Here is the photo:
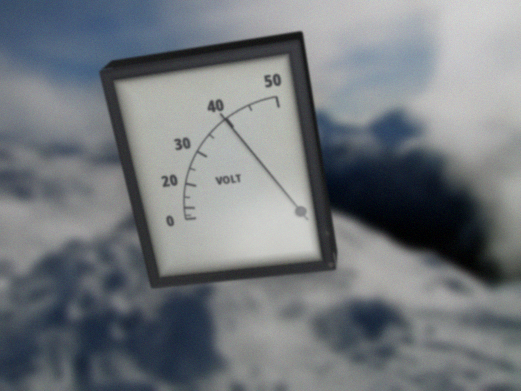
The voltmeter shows 40 V
